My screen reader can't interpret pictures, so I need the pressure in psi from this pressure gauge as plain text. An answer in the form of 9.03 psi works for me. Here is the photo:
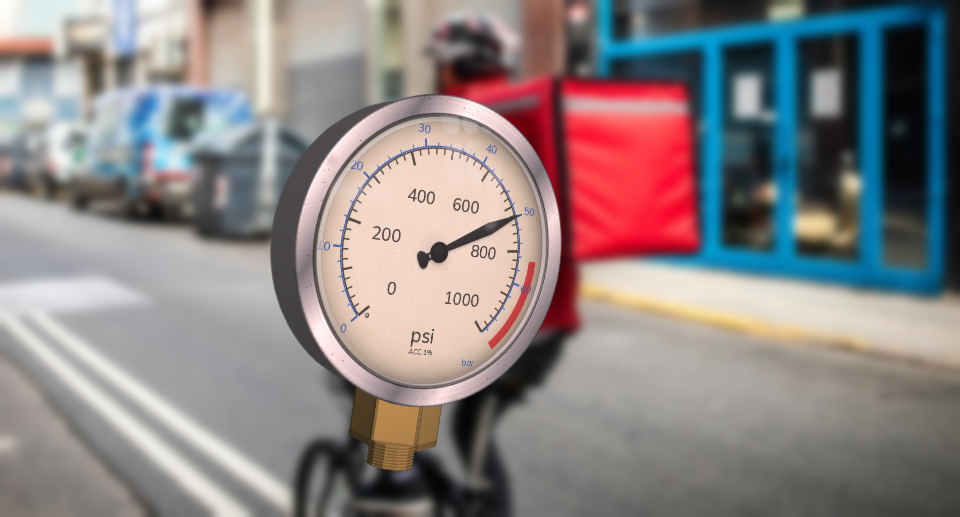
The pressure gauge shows 720 psi
